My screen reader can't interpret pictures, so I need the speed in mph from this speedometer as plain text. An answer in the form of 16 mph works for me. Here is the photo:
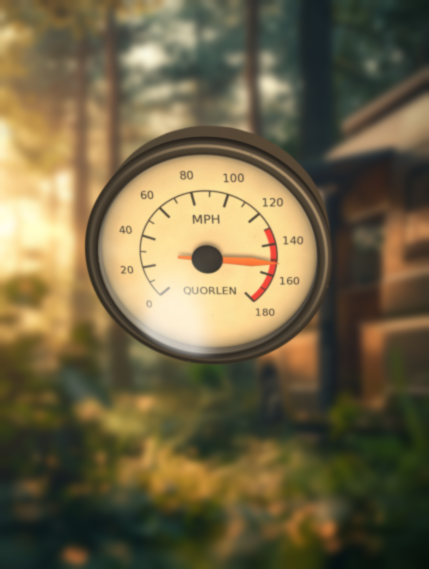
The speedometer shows 150 mph
